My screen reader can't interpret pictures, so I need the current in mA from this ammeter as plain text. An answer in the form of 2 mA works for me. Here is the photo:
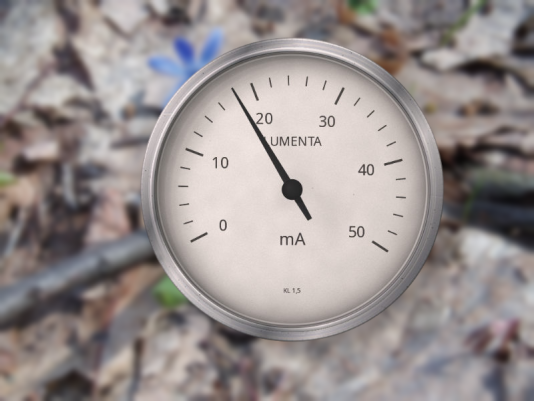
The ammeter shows 18 mA
